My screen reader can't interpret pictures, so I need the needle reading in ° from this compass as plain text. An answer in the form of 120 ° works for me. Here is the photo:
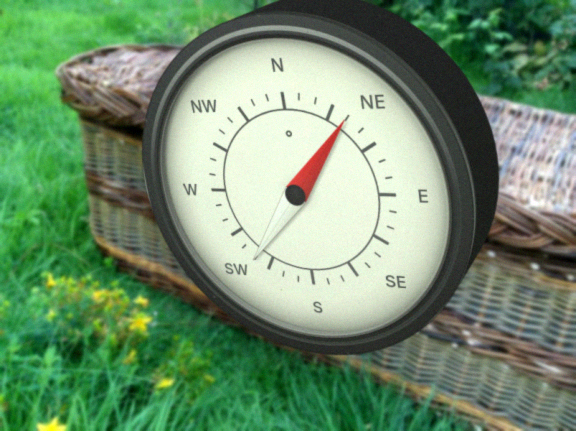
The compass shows 40 °
